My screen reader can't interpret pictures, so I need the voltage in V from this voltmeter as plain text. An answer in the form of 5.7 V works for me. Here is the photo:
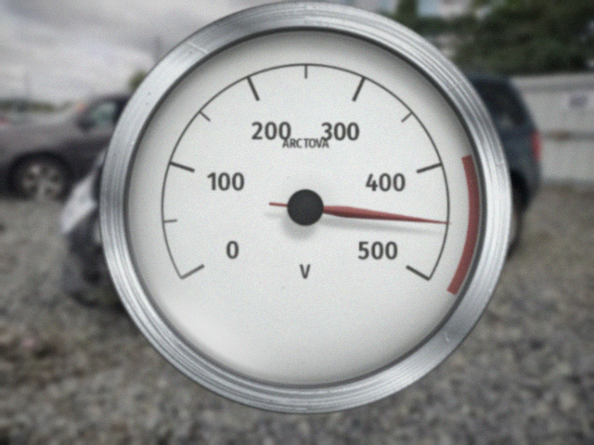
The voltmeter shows 450 V
